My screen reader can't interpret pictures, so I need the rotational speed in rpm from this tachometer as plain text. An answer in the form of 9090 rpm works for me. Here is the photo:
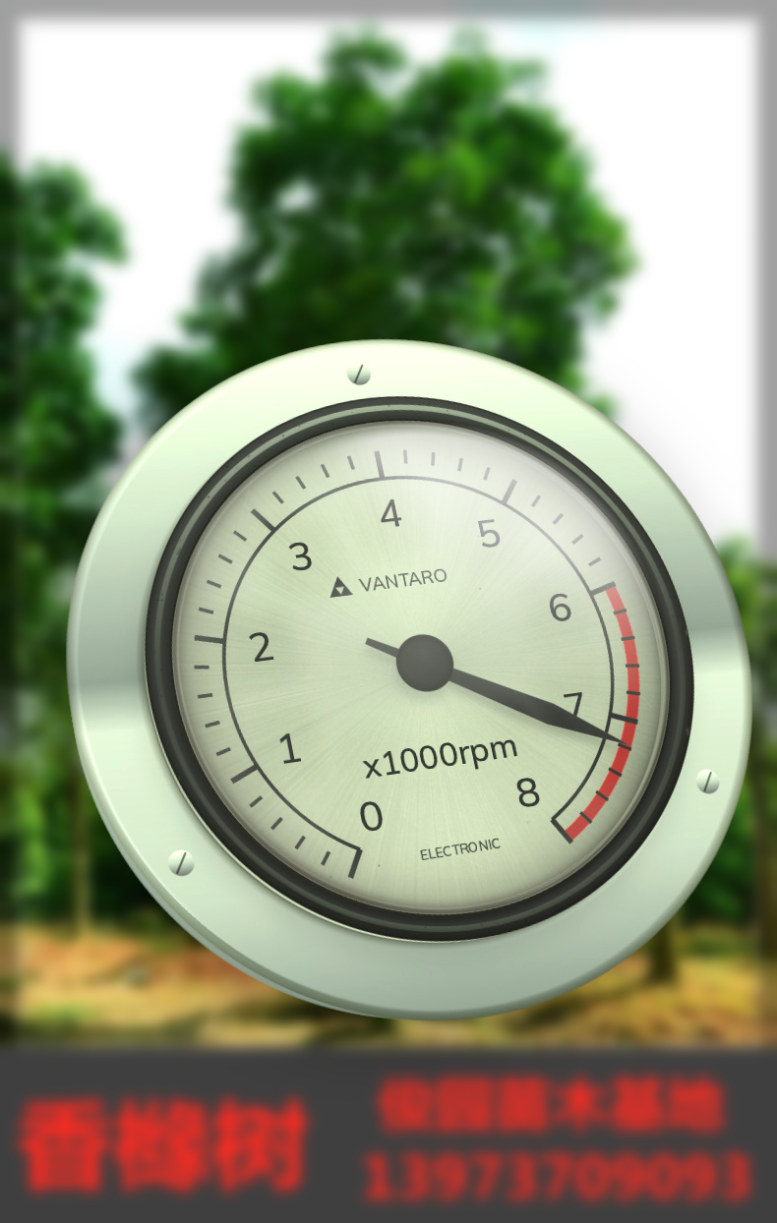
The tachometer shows 7200 rpm
